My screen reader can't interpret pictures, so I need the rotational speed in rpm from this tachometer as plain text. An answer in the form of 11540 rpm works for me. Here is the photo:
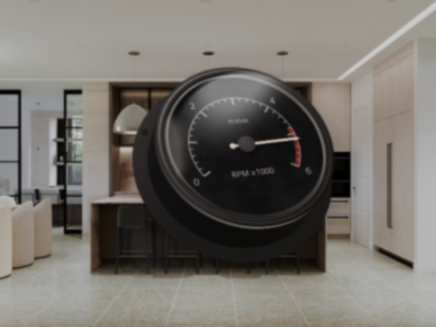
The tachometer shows 5200 rpm
